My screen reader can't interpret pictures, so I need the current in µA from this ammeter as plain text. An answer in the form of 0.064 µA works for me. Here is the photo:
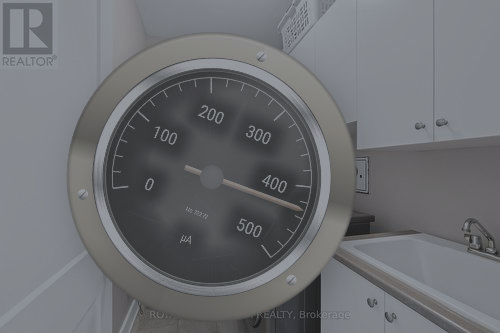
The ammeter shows 430 µA
